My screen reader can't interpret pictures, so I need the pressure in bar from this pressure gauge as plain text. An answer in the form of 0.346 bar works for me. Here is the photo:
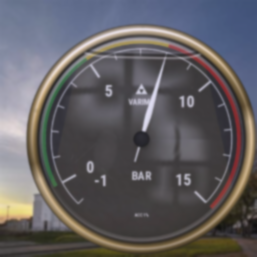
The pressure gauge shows 8 bar
